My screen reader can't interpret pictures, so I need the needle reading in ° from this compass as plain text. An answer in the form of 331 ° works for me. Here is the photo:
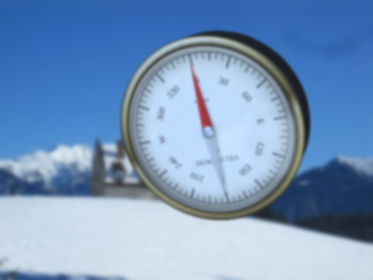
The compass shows 0 °
